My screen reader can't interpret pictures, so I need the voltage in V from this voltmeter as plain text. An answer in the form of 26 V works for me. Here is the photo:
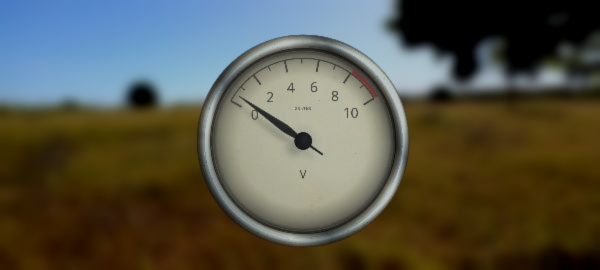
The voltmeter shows 0.5 V
